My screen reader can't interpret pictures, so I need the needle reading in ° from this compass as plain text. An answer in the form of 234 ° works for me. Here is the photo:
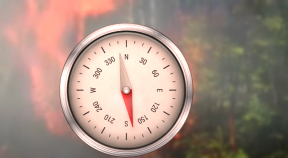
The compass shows 170 °
